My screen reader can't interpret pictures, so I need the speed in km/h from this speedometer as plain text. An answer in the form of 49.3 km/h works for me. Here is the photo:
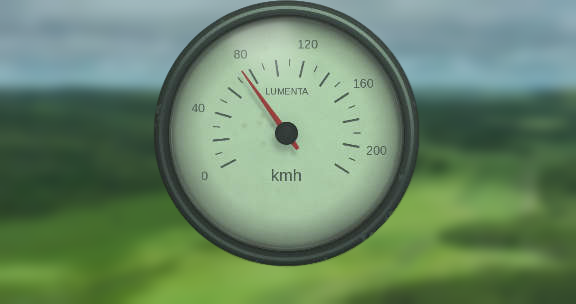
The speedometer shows 75 km/h
